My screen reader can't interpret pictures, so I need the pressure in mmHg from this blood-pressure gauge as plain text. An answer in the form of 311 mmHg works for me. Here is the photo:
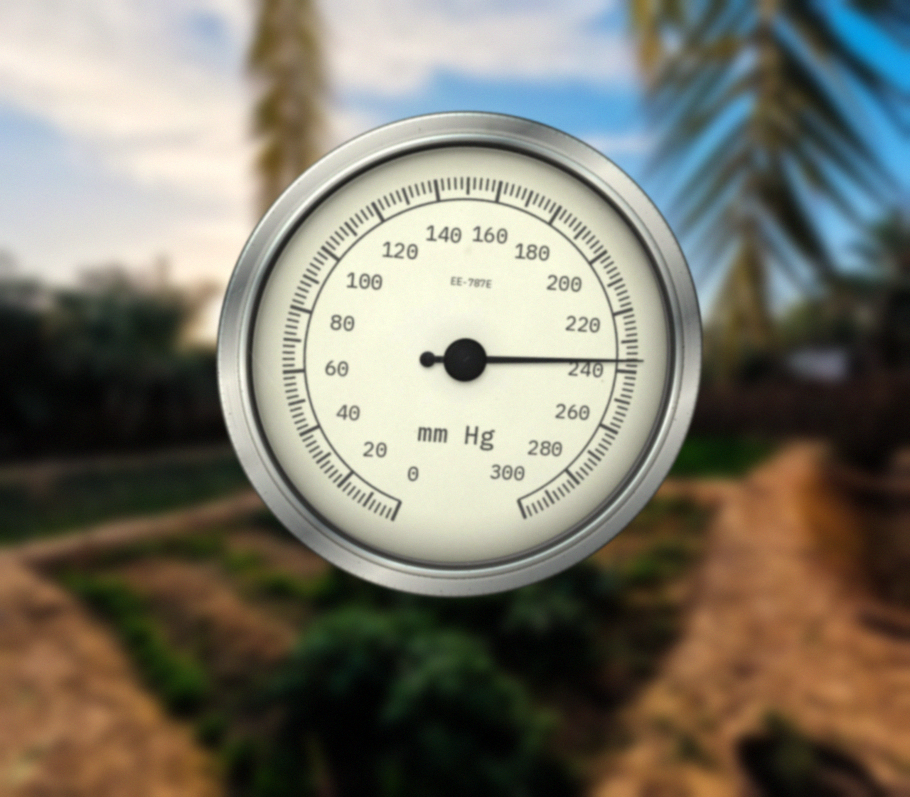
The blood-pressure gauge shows 236 mmHg
